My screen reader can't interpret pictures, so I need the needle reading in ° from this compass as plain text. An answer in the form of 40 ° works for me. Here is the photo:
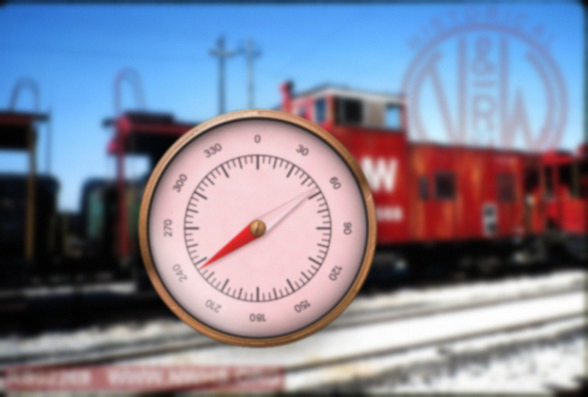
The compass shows 235 °
